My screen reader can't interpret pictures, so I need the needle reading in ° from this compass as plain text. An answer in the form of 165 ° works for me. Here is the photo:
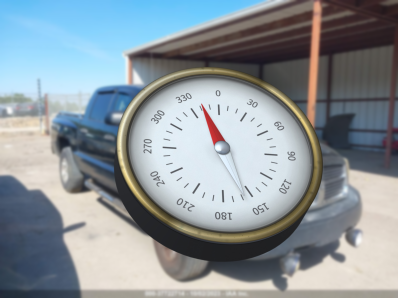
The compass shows 340 °
